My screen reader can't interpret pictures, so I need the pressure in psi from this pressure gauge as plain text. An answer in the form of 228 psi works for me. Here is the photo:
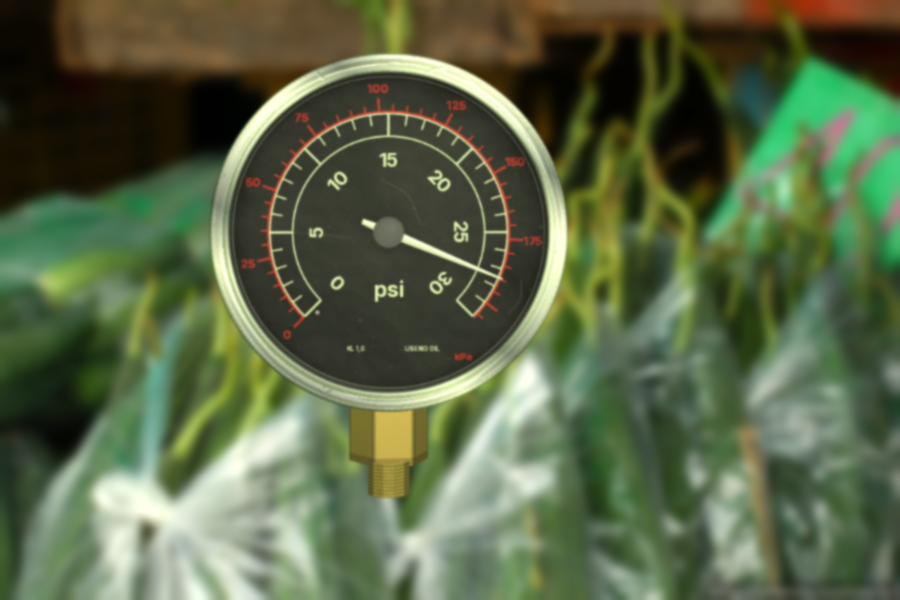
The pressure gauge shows 27.5 psi
